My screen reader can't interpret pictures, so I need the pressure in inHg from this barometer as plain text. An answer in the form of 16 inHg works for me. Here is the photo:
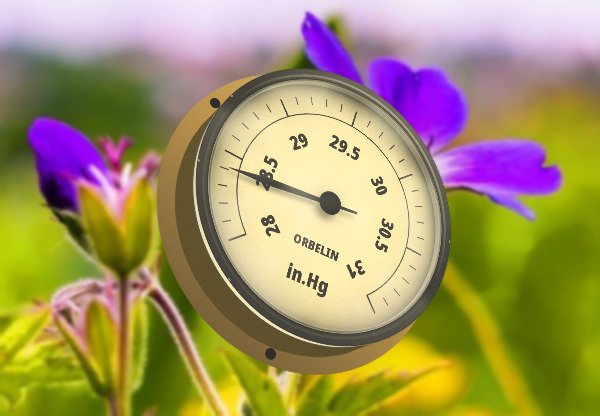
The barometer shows 28.4 inHg
